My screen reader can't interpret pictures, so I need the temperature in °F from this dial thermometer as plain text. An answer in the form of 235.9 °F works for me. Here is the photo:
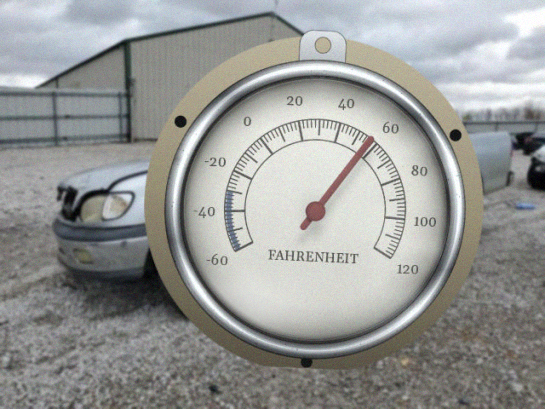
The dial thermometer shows 56 °F
